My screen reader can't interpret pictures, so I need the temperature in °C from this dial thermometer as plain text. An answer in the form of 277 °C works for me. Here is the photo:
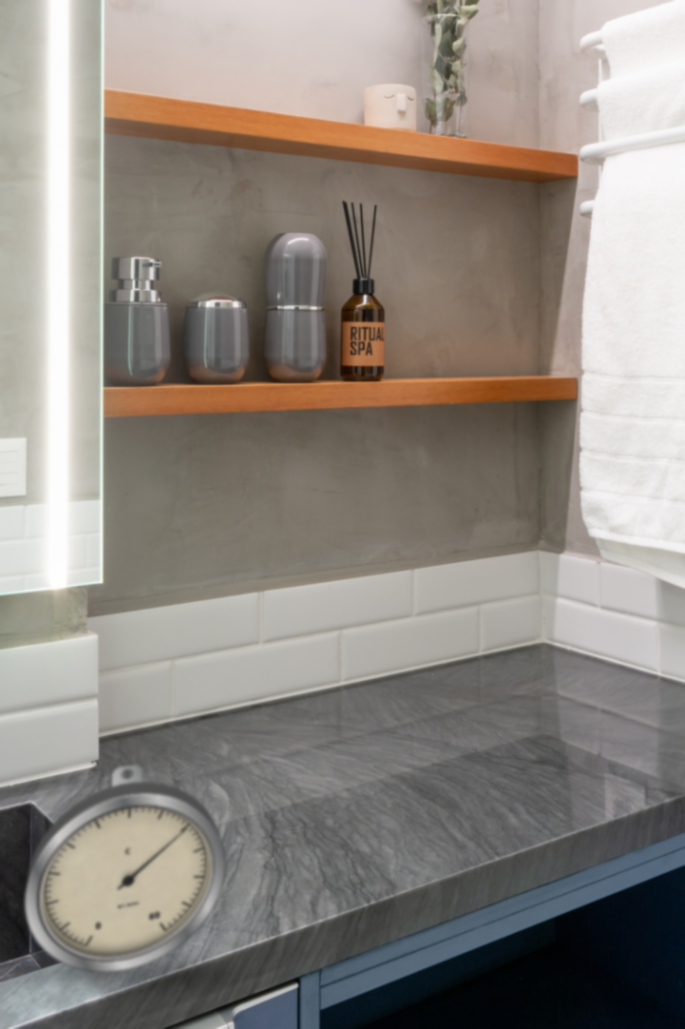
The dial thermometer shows 40 °C
